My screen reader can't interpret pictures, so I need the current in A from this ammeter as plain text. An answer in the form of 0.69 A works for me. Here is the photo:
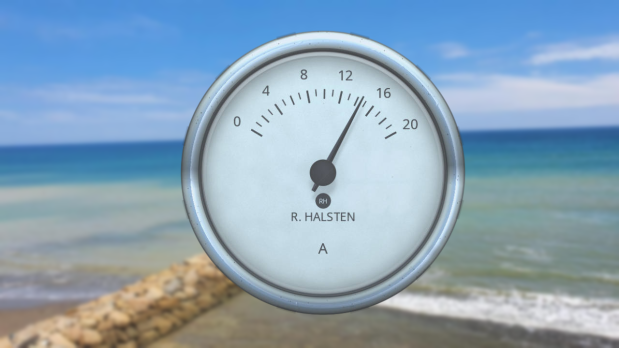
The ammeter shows 14.5 A
